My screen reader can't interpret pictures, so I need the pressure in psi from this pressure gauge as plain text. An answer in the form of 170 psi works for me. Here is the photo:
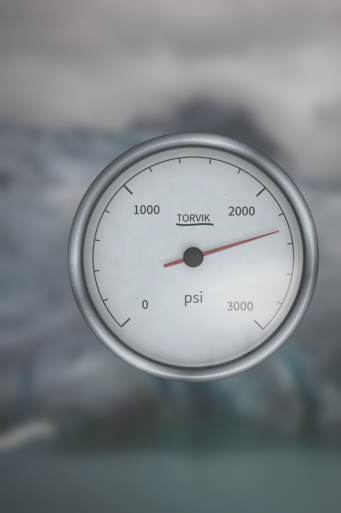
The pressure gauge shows 2300 psi
